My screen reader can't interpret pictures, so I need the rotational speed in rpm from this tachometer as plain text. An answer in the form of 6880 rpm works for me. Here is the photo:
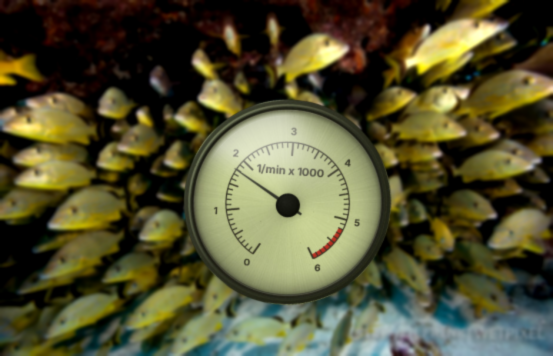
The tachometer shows 1800 rpm
